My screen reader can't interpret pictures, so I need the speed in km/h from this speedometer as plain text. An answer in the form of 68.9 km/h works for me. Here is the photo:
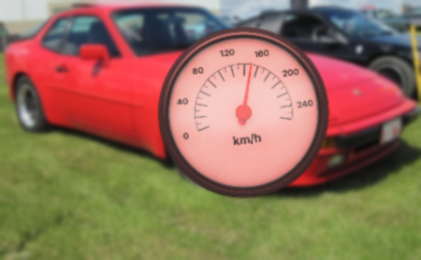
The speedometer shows 150 km/h
